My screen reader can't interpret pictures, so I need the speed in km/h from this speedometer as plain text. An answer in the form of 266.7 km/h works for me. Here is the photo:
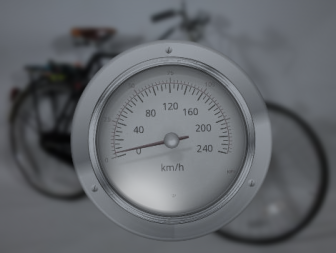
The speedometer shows 5 km/h
